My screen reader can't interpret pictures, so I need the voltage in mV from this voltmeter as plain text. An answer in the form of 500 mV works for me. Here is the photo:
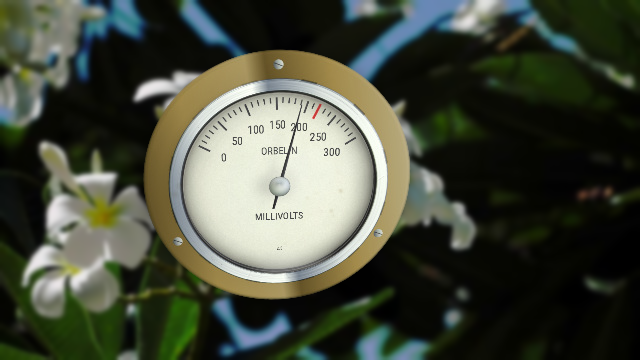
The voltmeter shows 190 mV
